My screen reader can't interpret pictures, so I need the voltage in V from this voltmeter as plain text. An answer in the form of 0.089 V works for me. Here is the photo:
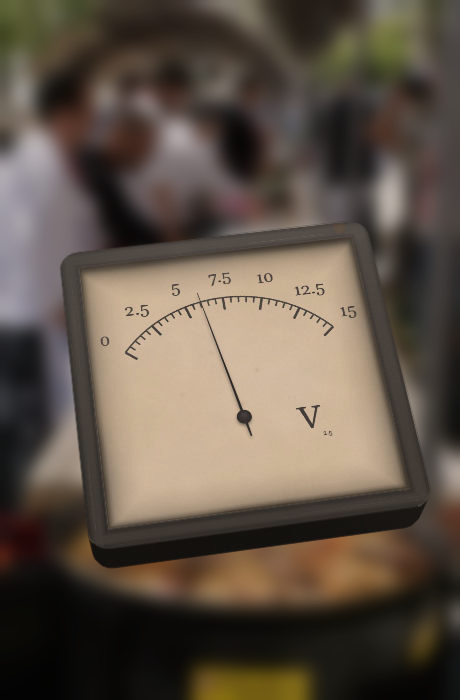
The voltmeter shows 6 V
